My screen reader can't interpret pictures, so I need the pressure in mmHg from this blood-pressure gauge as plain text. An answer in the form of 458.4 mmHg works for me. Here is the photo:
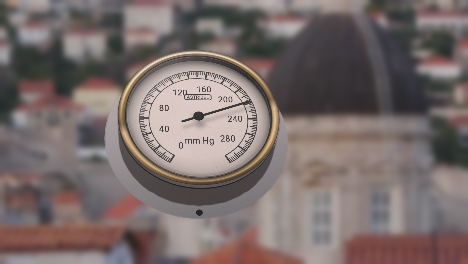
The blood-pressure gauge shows 220 mmHg
